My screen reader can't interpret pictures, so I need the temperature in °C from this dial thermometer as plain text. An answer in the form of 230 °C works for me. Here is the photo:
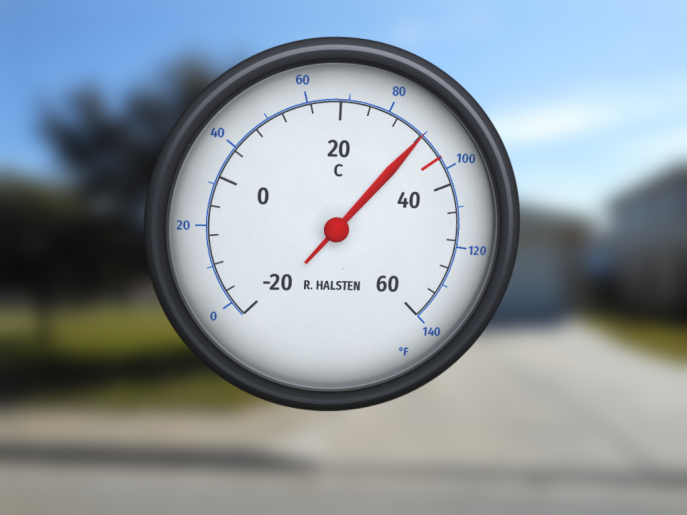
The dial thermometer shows 32 °C
